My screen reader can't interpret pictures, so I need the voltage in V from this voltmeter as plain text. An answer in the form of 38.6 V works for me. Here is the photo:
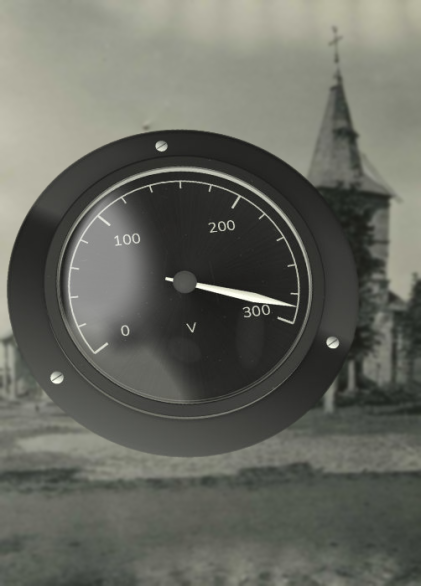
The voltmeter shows 290 V
